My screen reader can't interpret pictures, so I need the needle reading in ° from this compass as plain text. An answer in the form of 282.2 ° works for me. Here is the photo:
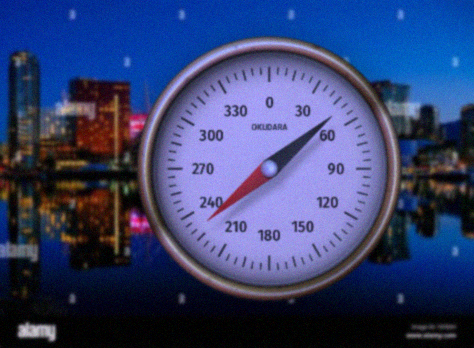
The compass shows 230 °
